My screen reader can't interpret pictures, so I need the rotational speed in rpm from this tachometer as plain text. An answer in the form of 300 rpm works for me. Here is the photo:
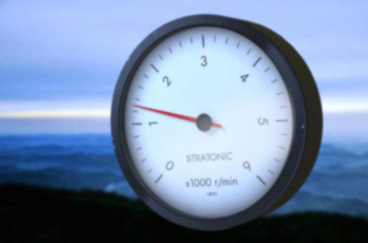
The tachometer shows 1300 rpm
